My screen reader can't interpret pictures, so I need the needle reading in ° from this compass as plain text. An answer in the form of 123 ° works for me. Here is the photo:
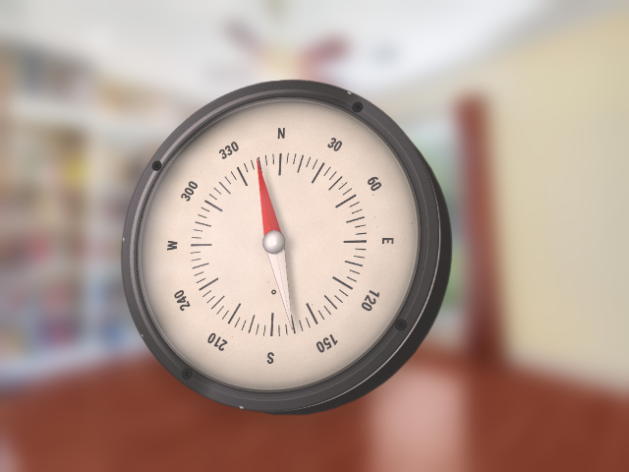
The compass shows 345 °
